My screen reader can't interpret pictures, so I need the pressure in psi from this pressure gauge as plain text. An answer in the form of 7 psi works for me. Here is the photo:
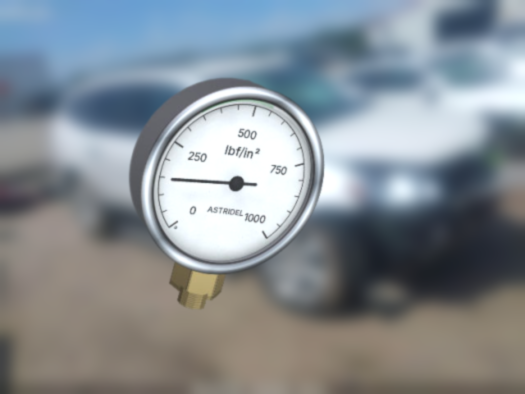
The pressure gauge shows 150 psi
